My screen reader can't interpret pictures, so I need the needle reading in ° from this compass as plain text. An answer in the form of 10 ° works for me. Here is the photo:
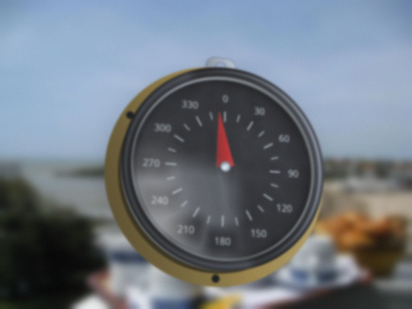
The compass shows 352.5 °
